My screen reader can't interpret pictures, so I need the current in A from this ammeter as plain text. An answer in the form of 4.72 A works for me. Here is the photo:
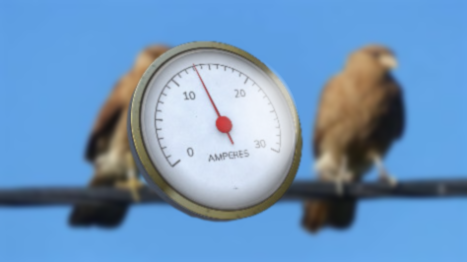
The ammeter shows 13 A
